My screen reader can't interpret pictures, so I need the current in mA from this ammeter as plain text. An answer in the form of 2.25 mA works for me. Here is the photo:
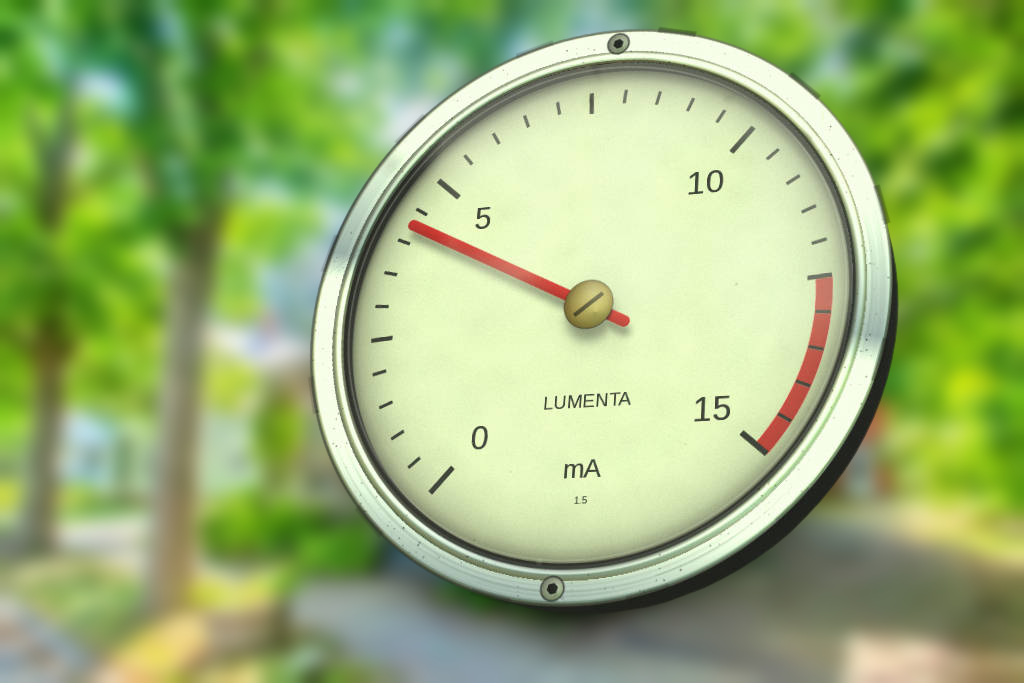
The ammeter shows 4.25 mA
